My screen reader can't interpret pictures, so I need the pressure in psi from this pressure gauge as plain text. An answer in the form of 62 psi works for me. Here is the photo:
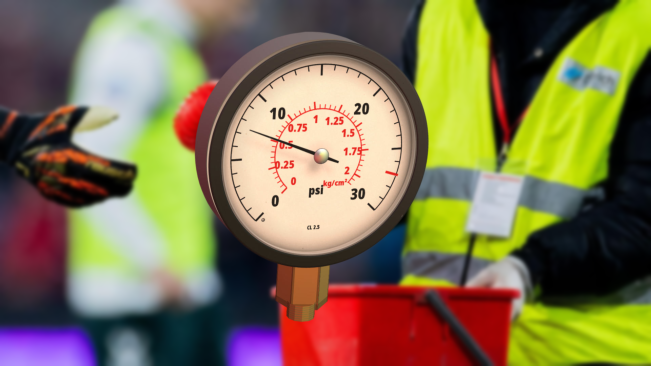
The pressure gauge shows 7.5 psi
